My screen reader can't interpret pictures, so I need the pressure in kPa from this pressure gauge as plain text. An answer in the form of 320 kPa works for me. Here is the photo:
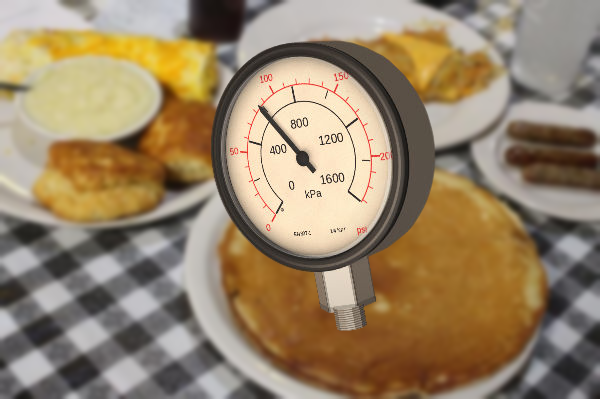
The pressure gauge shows 600 kPa
